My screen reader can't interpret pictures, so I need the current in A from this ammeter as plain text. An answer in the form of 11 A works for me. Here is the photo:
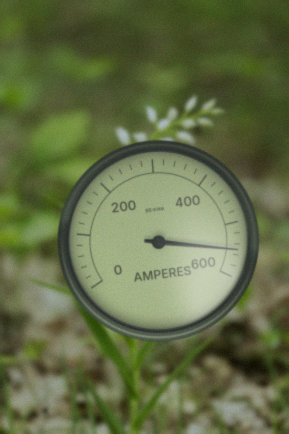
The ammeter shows 550 A
